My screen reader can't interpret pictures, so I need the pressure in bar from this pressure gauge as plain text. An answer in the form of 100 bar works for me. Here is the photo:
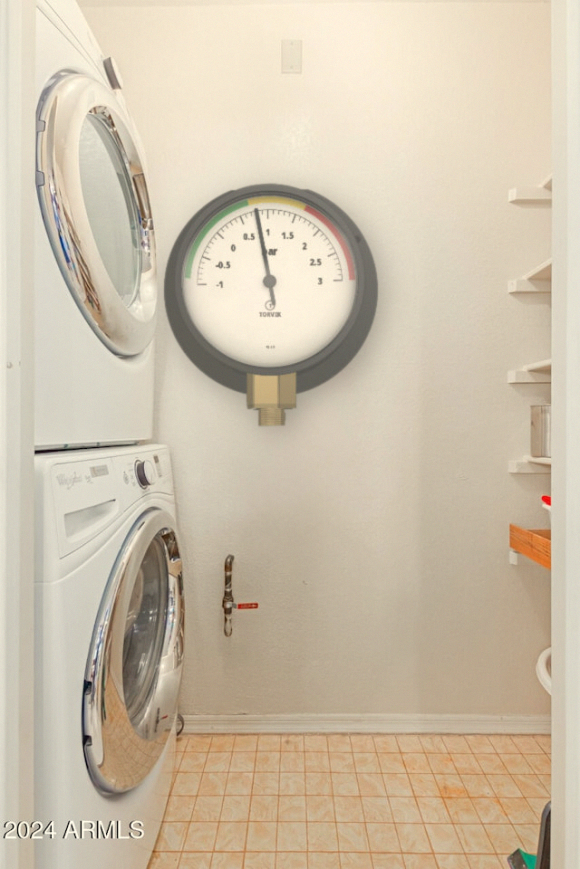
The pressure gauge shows 0.8 bar
